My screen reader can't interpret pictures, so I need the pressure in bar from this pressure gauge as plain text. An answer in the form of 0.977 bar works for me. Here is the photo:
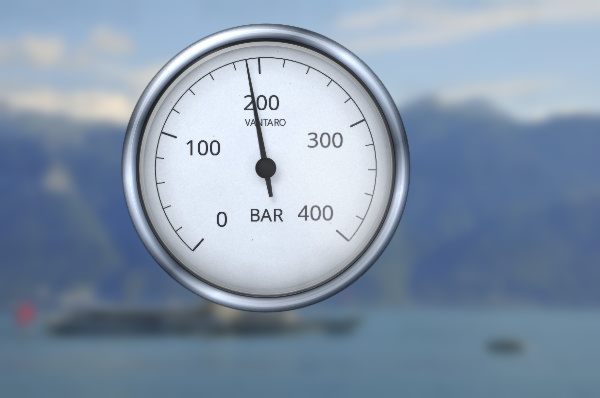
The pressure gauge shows 190 bar
